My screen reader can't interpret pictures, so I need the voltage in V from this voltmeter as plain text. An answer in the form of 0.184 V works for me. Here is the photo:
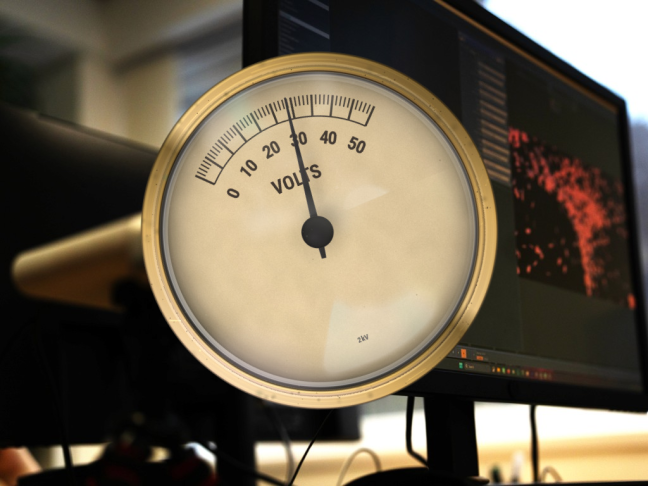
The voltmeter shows 29 V
